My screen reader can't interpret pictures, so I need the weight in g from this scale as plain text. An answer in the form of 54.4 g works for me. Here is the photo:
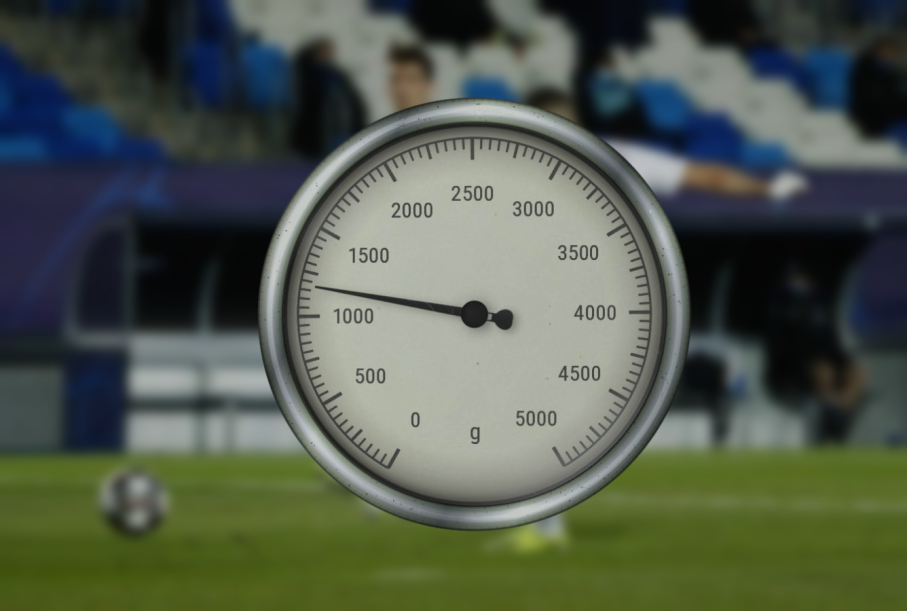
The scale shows 1175 g
